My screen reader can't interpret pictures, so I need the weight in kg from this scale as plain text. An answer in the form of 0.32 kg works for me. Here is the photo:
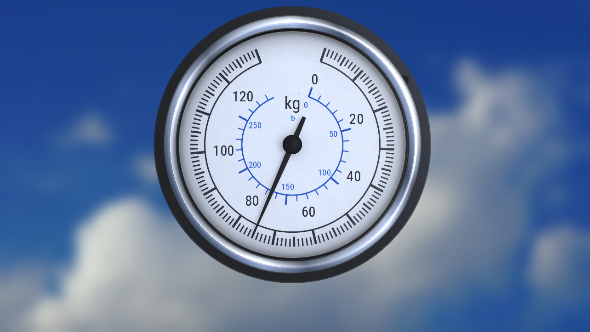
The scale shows 75 kg
